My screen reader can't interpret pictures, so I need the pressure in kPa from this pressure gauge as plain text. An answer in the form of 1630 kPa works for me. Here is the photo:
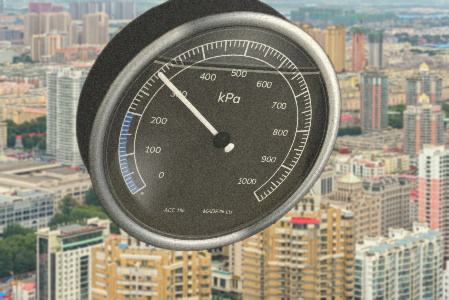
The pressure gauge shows 300 kPa
